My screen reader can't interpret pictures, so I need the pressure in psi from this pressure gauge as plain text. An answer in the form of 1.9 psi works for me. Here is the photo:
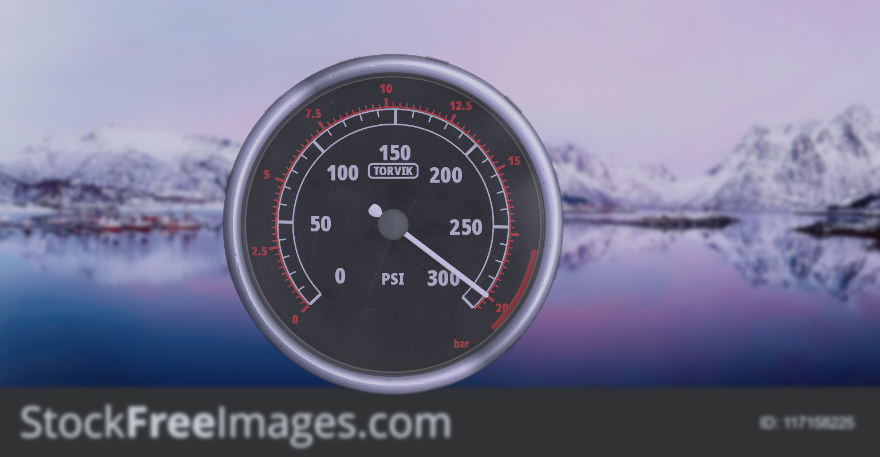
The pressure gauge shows 290 psi
